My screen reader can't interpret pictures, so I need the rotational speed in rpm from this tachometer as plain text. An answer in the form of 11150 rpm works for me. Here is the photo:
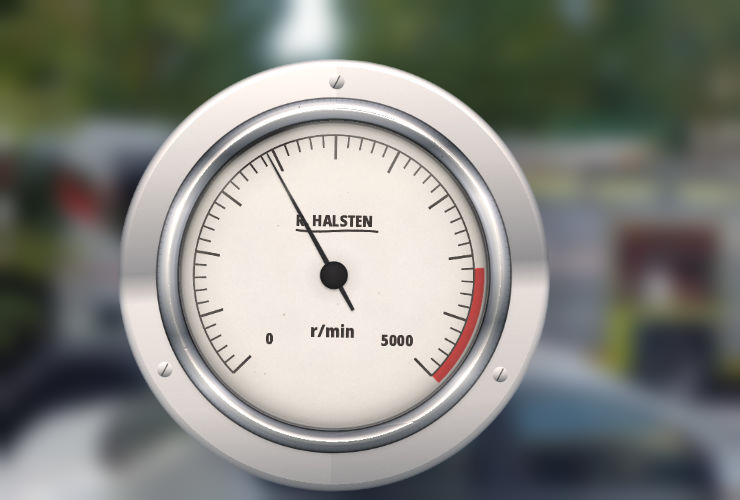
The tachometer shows 1950 rpm
